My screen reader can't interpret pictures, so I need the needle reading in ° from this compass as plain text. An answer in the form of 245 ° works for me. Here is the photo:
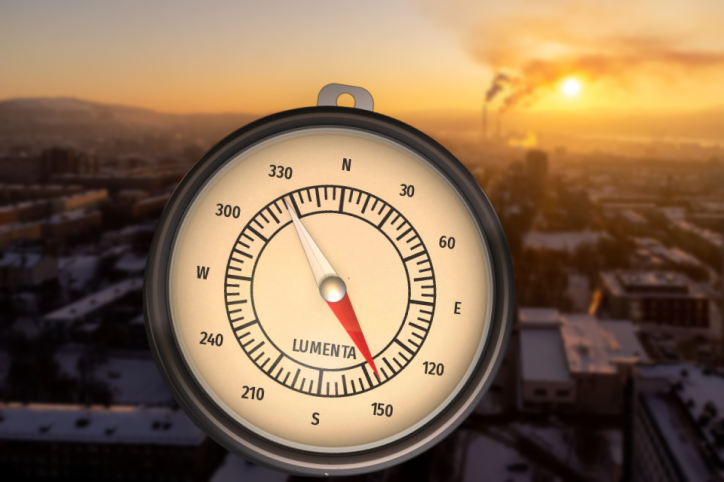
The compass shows 145 °
